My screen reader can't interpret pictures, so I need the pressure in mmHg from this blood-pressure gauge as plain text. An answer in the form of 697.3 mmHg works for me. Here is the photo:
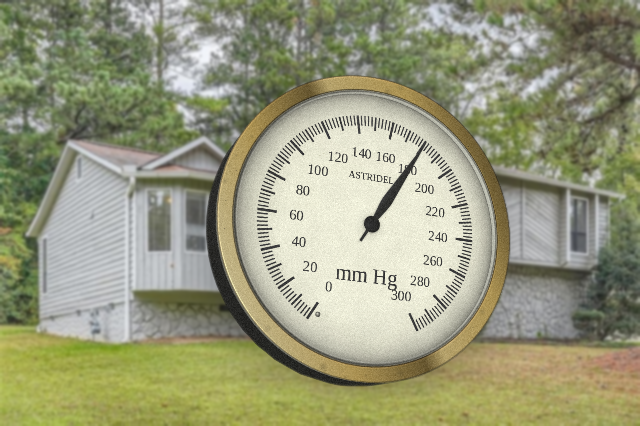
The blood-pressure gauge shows 180 mmHg
